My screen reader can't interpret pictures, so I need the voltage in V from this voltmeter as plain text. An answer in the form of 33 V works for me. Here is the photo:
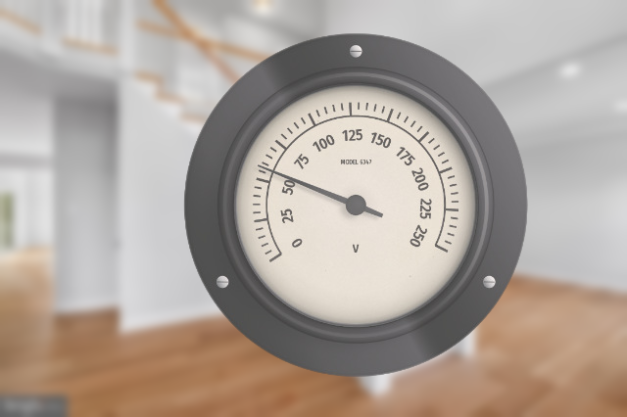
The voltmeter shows 57.5 V
